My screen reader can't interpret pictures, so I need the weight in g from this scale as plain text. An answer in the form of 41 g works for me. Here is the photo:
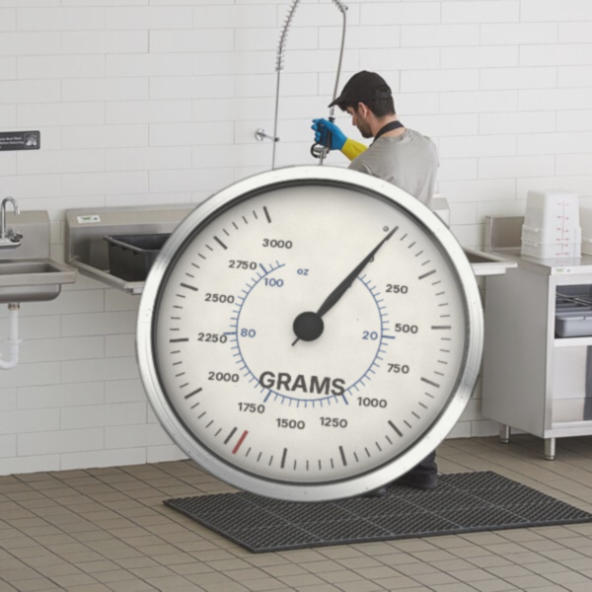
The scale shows 0 g
